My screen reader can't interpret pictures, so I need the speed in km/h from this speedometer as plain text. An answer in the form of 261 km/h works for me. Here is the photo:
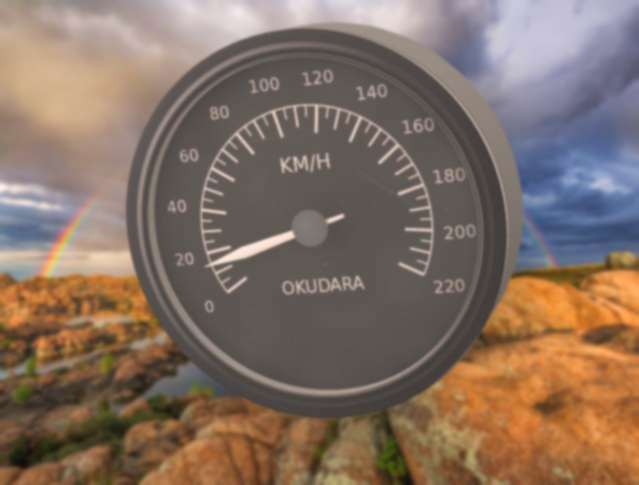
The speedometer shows 15 km/h
